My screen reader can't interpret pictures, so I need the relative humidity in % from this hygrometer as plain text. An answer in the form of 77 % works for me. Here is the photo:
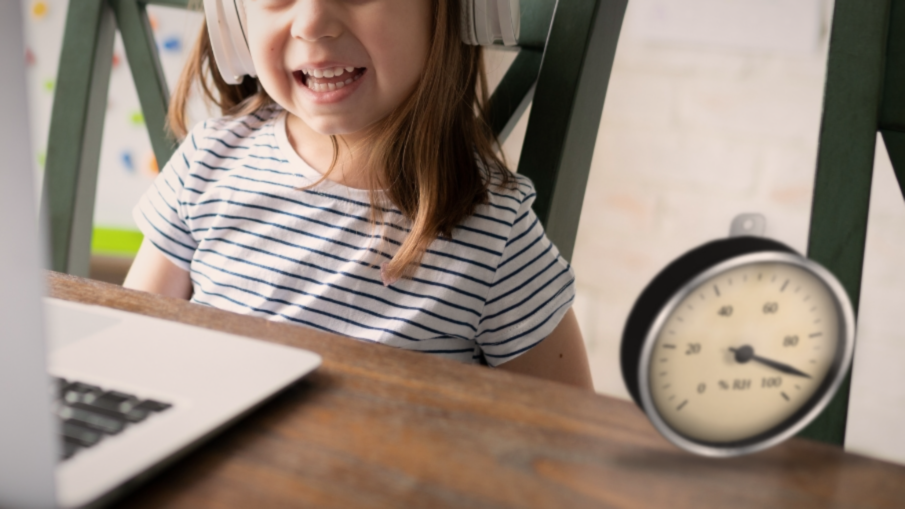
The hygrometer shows 92 %
